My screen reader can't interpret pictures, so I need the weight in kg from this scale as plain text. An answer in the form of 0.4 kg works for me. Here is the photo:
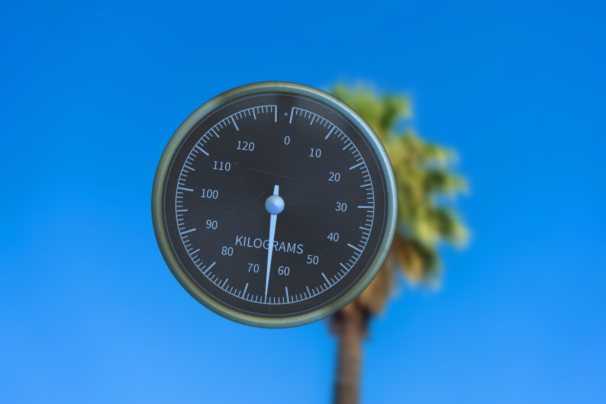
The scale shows 65 kg
